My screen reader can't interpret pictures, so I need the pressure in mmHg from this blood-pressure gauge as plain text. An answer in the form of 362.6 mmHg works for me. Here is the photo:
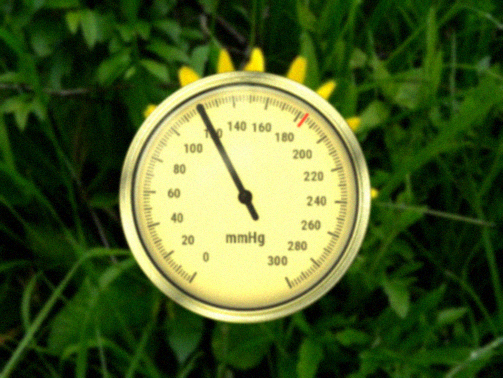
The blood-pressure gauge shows 120 mmHg
